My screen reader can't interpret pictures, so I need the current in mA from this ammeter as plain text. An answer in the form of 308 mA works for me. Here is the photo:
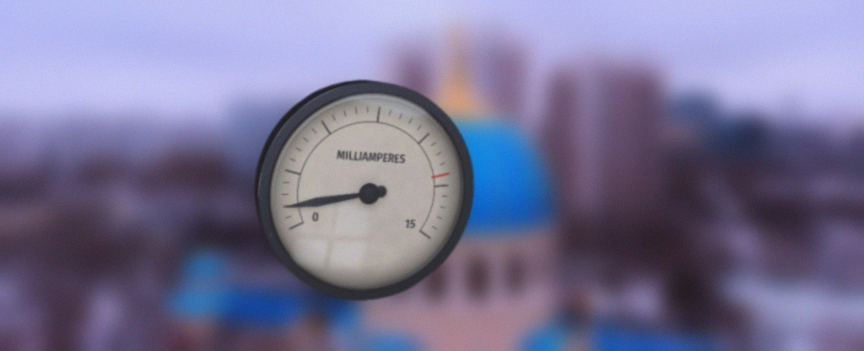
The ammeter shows 1 mA
